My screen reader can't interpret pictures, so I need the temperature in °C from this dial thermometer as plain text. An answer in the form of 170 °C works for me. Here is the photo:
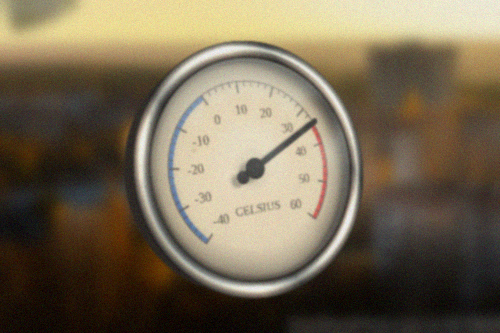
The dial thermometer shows 34 °C
